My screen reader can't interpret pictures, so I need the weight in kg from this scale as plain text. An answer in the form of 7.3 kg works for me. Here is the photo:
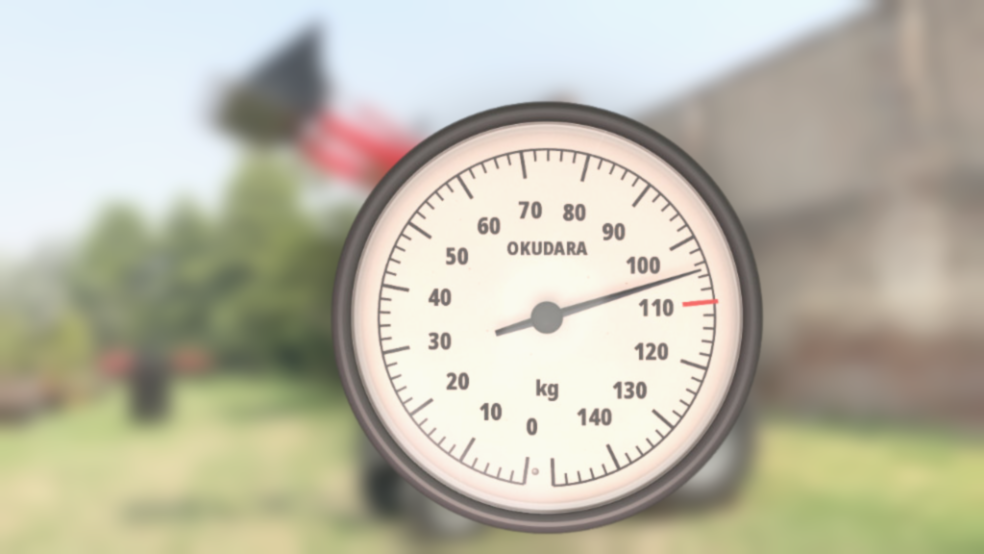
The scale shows 105 kg
